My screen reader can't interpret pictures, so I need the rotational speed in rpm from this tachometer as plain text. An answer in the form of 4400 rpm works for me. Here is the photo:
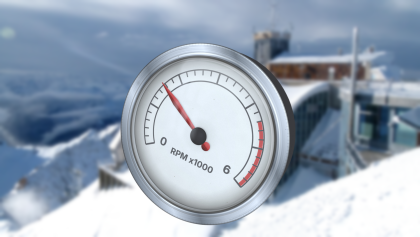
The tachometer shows 1600 rpm
